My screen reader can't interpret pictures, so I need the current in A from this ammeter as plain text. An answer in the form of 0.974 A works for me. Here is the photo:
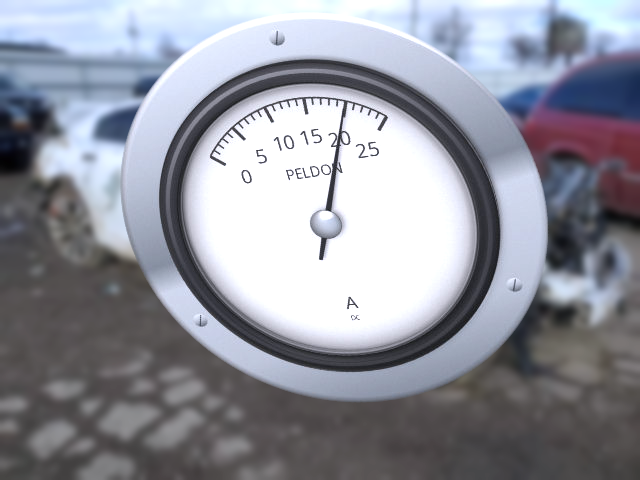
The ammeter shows 20 A
